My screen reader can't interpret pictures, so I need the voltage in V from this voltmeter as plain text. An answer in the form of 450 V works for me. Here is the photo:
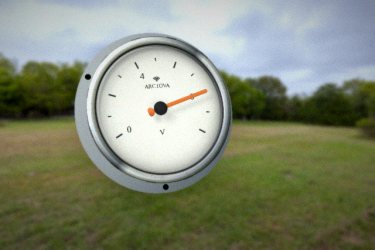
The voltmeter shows 8 V
